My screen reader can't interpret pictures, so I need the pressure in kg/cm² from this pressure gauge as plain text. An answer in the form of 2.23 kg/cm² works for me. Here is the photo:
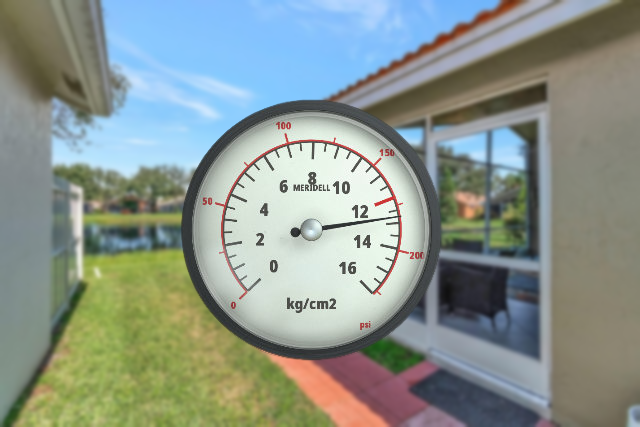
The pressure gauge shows 12.75 kg/cm²
